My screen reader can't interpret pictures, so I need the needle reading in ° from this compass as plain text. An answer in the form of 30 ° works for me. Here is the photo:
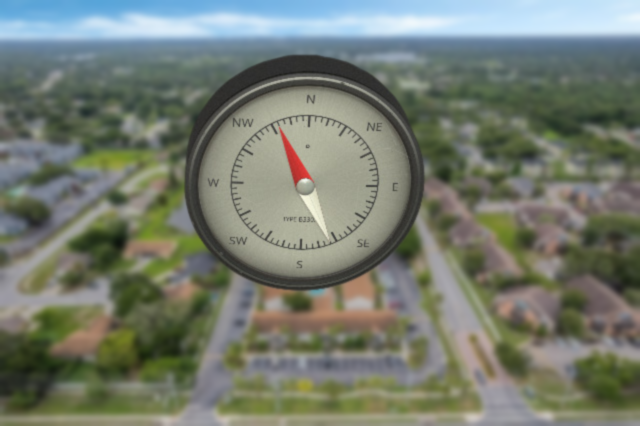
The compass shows 335 °
